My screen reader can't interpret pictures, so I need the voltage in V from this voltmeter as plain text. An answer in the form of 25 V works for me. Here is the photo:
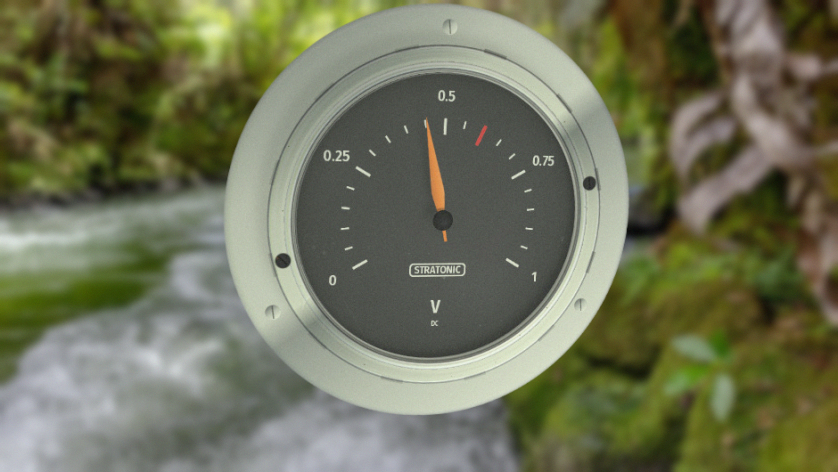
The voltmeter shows 0.45 V
